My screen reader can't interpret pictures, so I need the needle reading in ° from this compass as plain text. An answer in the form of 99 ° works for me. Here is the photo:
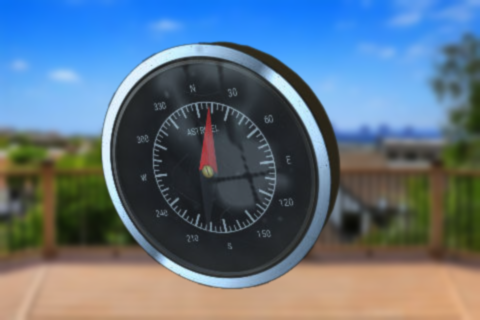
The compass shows 15 °
